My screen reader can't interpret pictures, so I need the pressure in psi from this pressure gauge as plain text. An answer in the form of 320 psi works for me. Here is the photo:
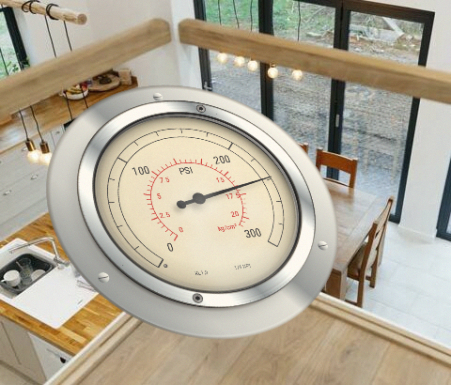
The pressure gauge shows 240 psi
